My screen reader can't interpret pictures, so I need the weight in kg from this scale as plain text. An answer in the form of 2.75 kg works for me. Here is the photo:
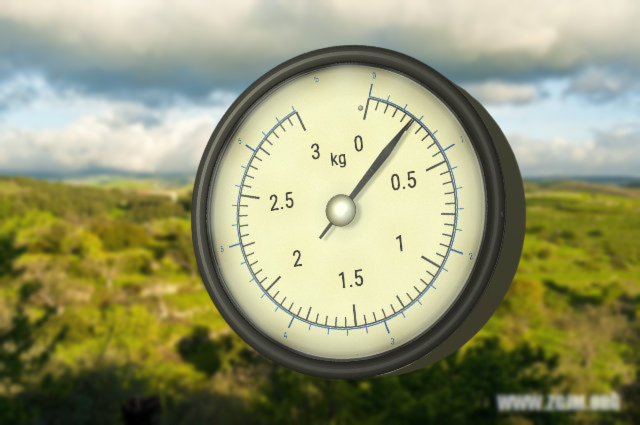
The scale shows 0.25 kg
